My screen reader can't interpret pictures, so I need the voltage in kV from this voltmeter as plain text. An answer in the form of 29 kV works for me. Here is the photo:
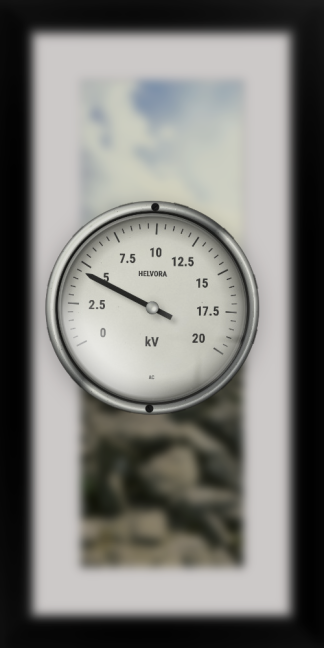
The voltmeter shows 4.5 kV
